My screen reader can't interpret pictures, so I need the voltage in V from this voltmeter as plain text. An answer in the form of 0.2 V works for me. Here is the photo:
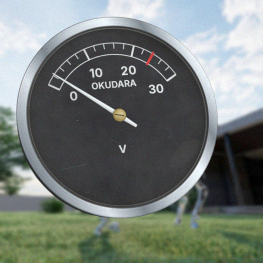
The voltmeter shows 2 V
